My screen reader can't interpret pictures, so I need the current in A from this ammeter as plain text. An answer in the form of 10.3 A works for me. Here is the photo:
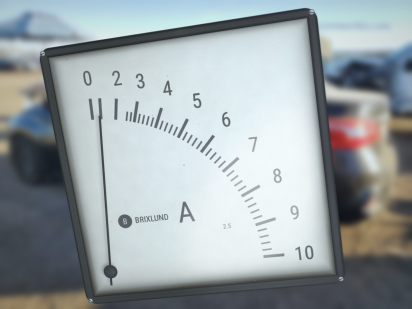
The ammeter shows 1 A
